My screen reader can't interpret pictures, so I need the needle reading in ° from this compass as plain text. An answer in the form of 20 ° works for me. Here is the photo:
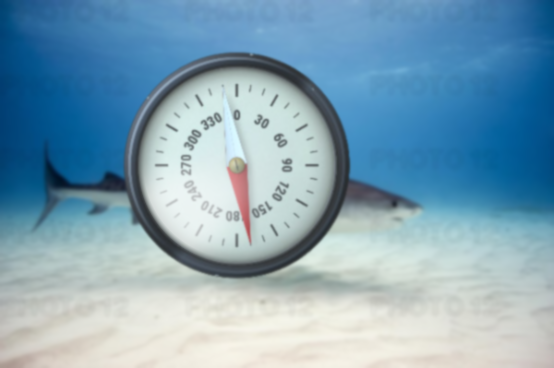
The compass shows 170 °
